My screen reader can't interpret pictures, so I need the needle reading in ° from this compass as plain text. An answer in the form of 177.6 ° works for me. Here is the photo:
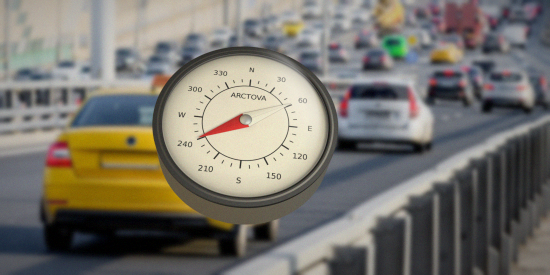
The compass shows 240 °
